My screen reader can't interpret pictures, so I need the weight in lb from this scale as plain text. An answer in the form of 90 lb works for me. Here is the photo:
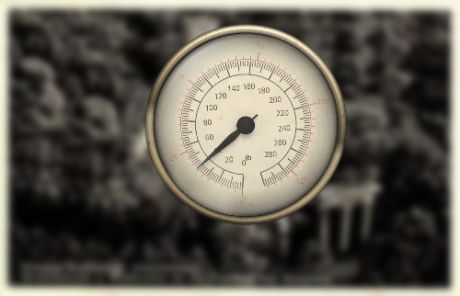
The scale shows 40 lb
